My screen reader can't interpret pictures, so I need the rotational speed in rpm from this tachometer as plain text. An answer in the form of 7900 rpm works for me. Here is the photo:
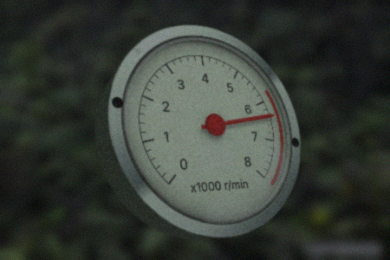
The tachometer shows 6400 rpm
